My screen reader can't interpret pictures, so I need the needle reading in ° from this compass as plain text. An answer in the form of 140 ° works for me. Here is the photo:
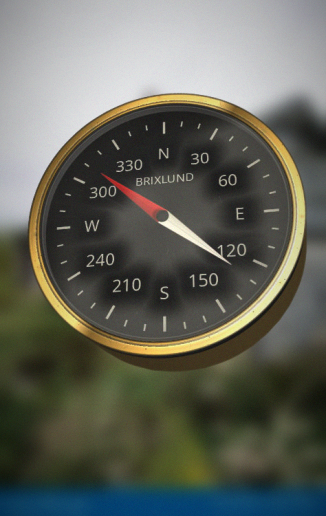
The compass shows 310 °
